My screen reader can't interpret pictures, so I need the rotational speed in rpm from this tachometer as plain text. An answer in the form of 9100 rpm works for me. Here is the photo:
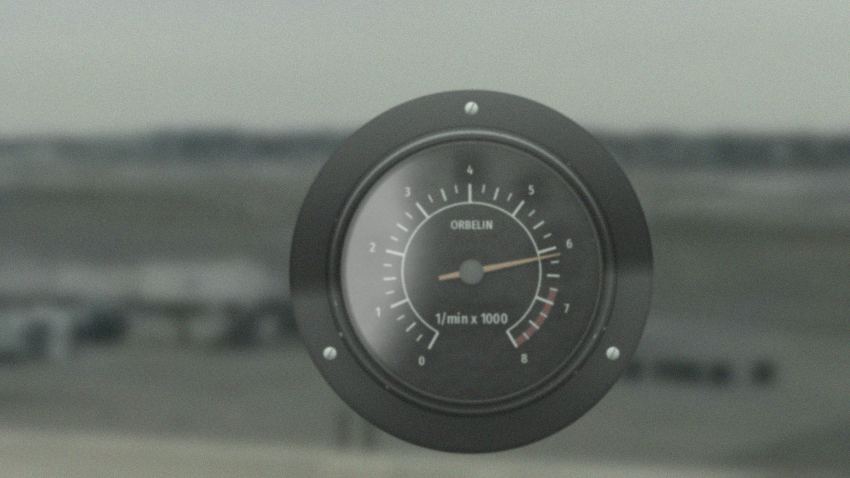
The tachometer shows 6125 rpm
